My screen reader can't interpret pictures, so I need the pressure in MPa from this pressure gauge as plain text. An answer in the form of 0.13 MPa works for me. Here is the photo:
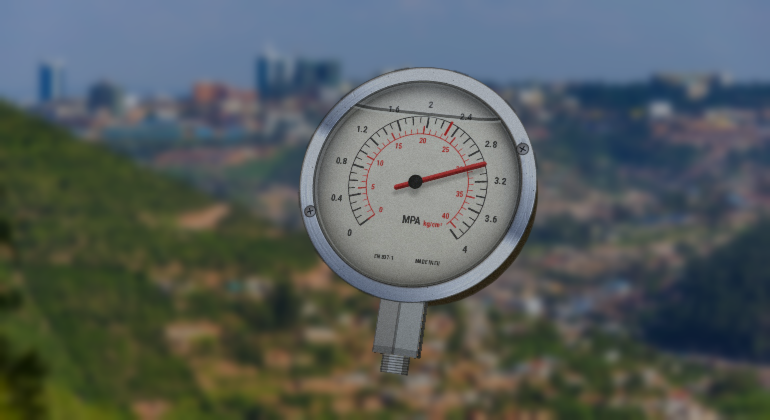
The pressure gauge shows 3 MPa
